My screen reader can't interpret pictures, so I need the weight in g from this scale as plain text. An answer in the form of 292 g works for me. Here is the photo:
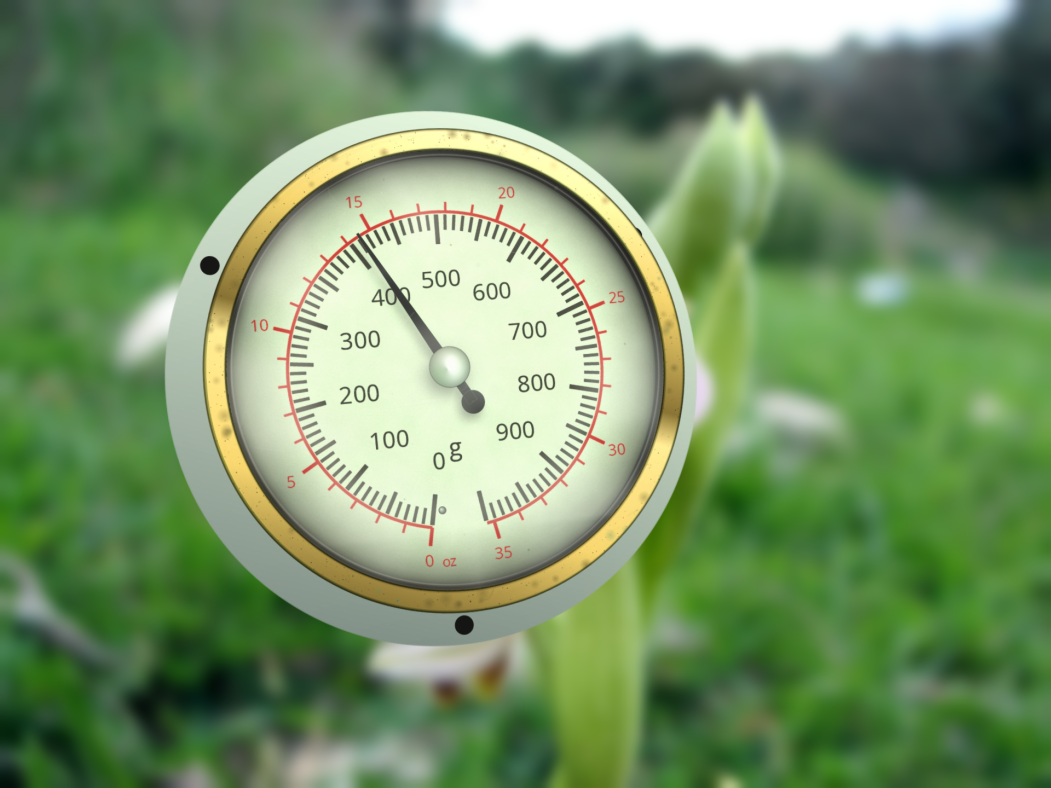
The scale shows 410 g
